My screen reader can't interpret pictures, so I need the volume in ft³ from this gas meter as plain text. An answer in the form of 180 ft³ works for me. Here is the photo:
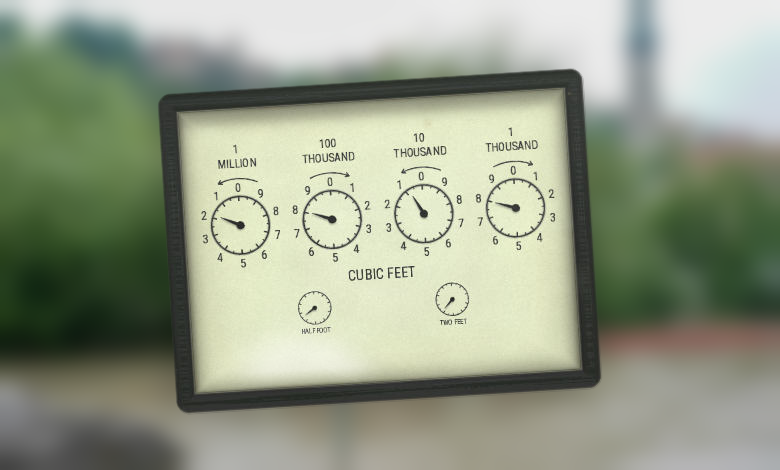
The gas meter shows 180800 ft³
